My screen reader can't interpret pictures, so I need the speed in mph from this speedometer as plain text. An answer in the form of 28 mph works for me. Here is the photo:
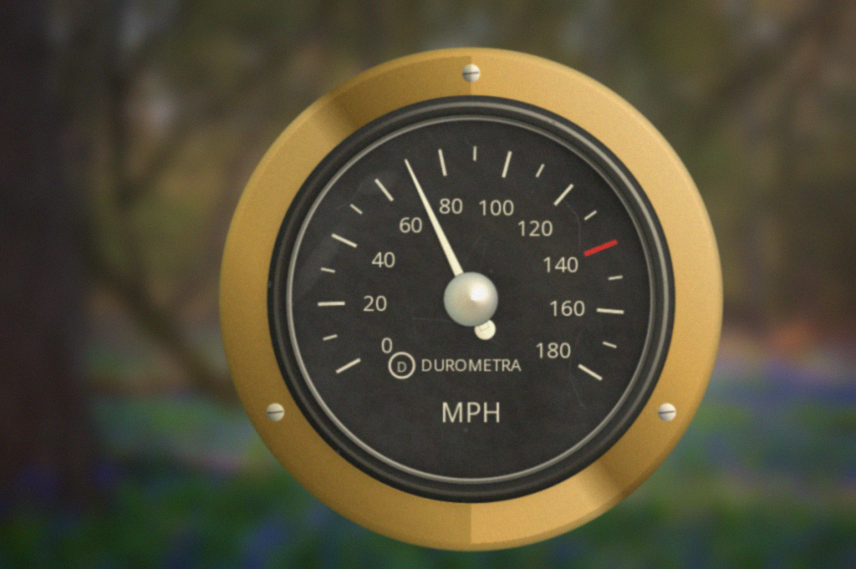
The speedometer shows 70 mph
